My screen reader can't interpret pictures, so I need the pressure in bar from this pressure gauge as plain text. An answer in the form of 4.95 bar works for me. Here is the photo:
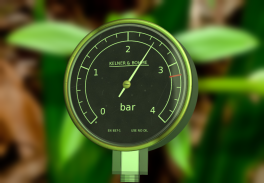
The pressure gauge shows 2.5 bar
